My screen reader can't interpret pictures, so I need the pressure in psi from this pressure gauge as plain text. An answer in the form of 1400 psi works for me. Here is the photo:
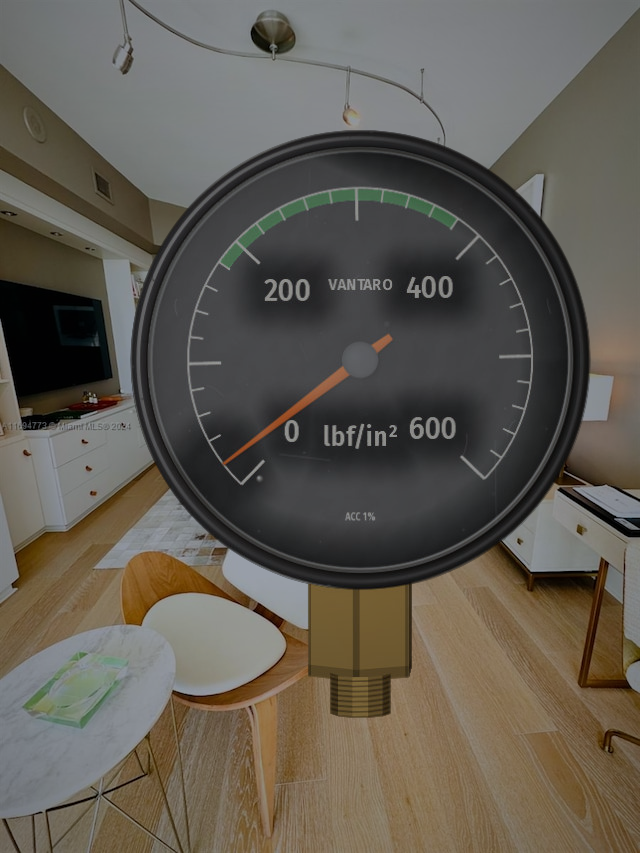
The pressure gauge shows 20 psi
